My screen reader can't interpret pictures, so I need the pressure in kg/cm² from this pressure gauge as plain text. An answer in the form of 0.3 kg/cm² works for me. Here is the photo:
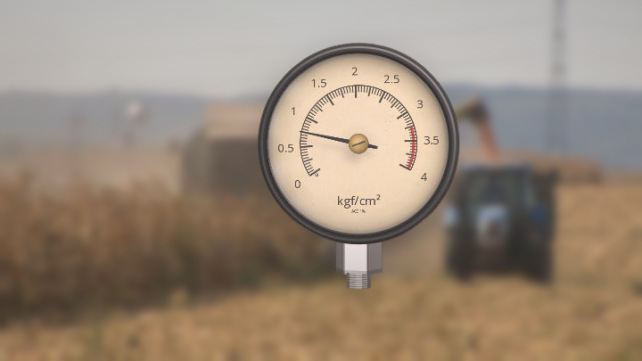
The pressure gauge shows 0.75 kg/cm²
